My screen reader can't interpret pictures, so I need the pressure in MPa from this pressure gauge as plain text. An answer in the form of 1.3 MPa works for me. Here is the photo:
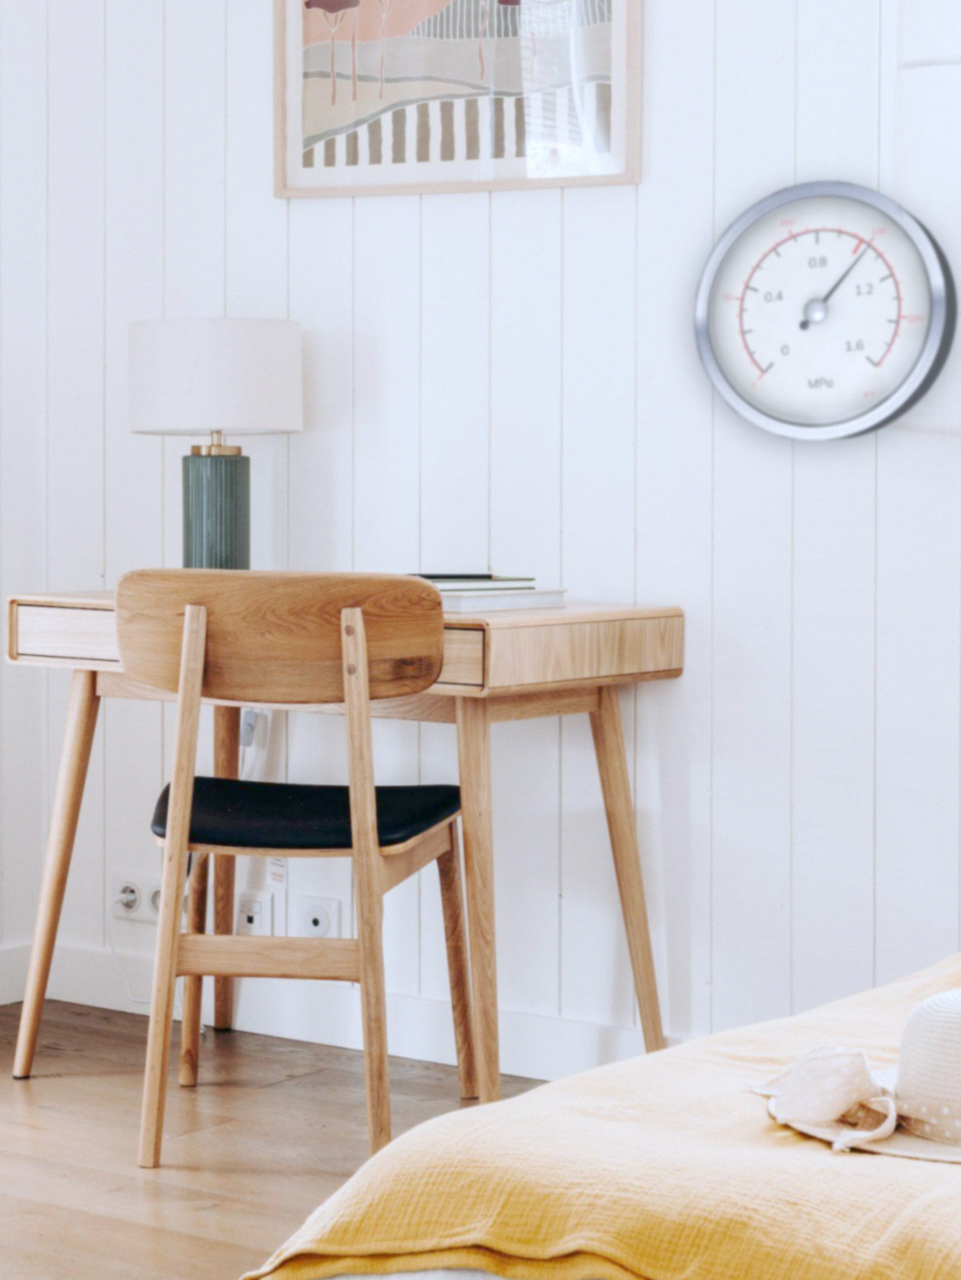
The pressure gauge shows 1.05 MPa
